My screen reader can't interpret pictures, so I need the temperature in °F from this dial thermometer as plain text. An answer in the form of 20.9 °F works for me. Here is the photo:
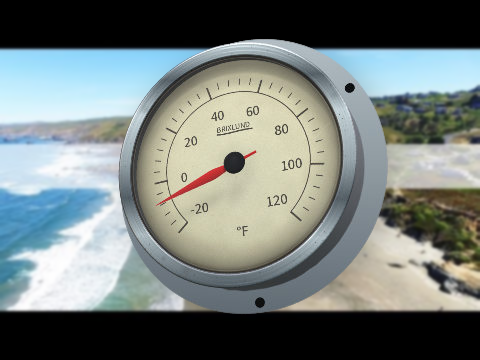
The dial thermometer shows -8 °F
